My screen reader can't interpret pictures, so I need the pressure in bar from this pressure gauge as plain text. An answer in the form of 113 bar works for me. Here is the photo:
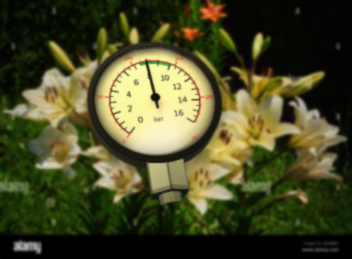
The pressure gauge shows 8 bar
